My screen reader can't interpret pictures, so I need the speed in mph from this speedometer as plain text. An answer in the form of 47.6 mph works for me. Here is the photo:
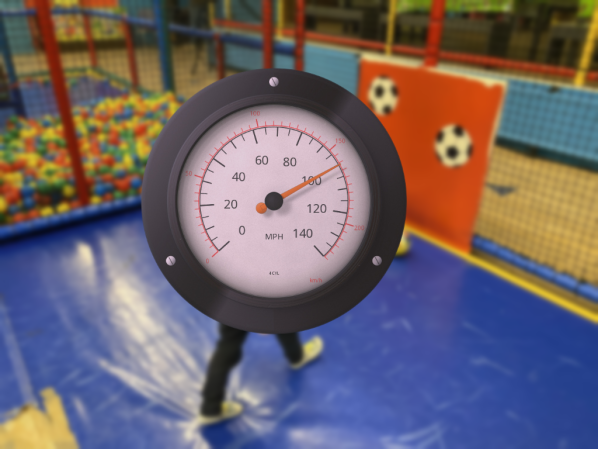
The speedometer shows 100 mph
